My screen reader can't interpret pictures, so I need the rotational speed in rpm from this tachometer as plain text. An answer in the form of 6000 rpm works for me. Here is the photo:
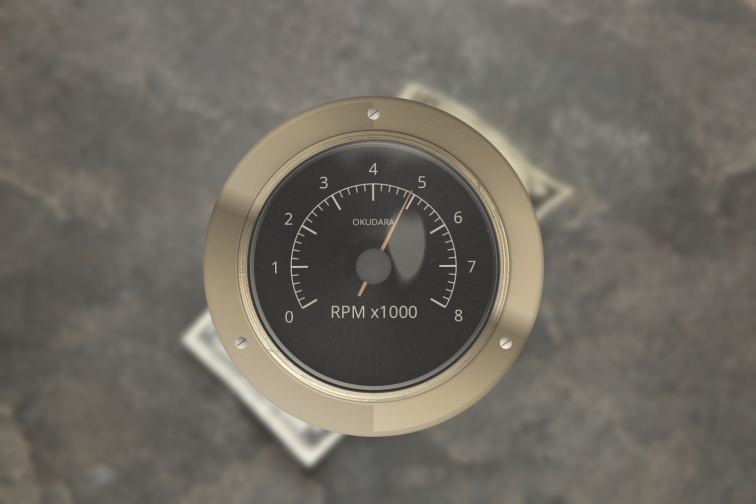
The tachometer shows 4900 rpm
